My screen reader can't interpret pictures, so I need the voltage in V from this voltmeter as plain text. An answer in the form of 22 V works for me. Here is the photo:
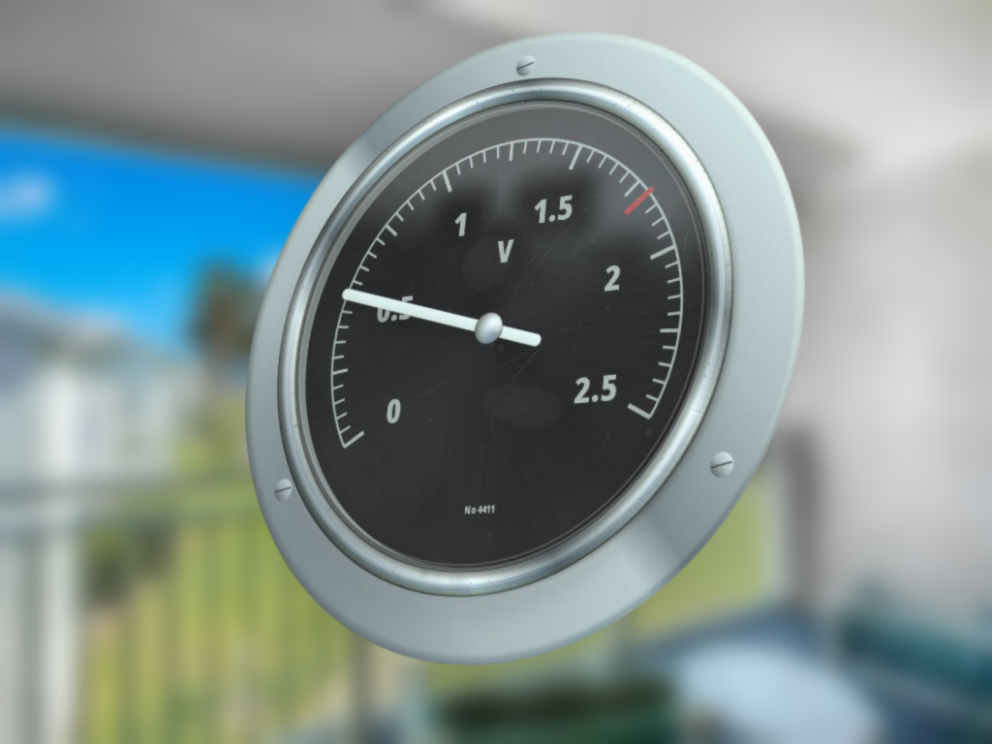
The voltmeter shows 0.5 V
